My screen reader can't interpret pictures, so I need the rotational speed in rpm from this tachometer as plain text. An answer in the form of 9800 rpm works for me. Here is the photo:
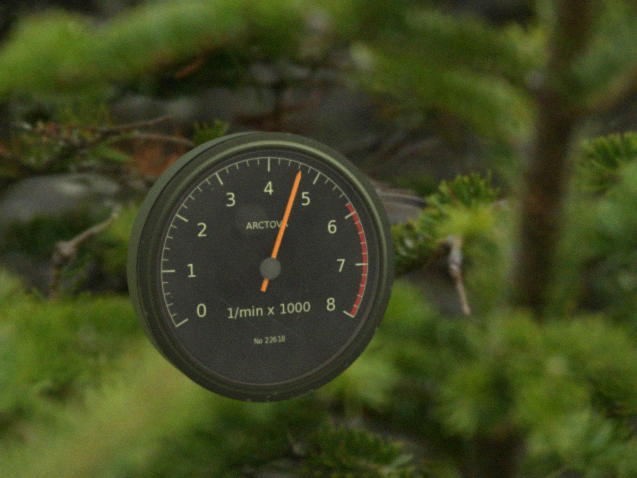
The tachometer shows 4600 rpm
